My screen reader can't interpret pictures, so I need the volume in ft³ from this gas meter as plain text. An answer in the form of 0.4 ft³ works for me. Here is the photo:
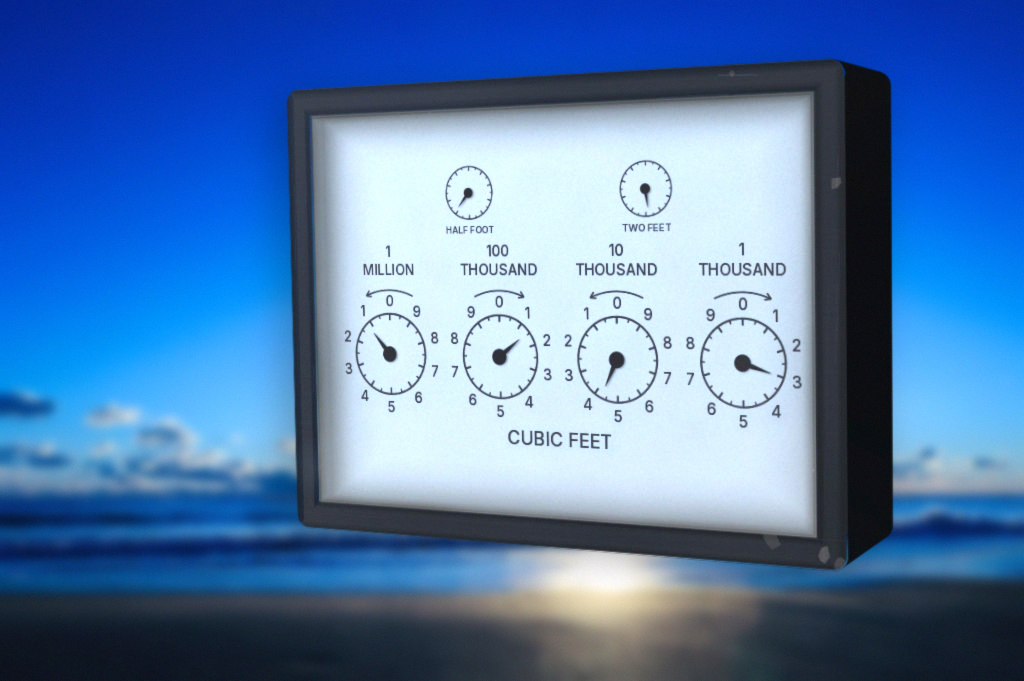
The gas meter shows 114300 ft³
